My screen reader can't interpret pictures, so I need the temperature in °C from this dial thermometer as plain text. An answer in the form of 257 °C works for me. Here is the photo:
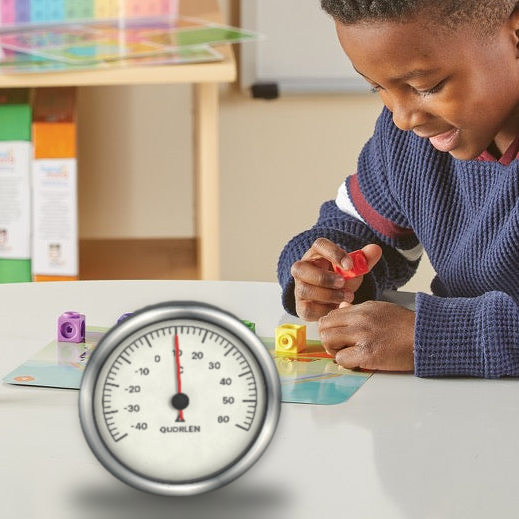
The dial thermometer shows 10 °C
